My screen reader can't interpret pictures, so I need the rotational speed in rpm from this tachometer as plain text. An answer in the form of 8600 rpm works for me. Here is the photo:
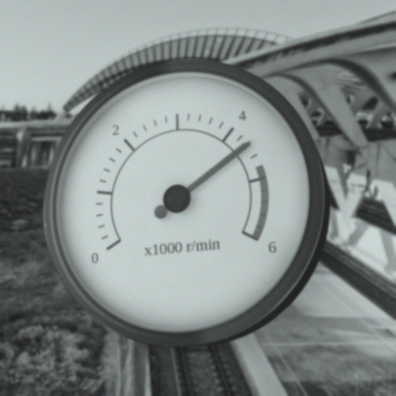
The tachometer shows 4400 rpm
